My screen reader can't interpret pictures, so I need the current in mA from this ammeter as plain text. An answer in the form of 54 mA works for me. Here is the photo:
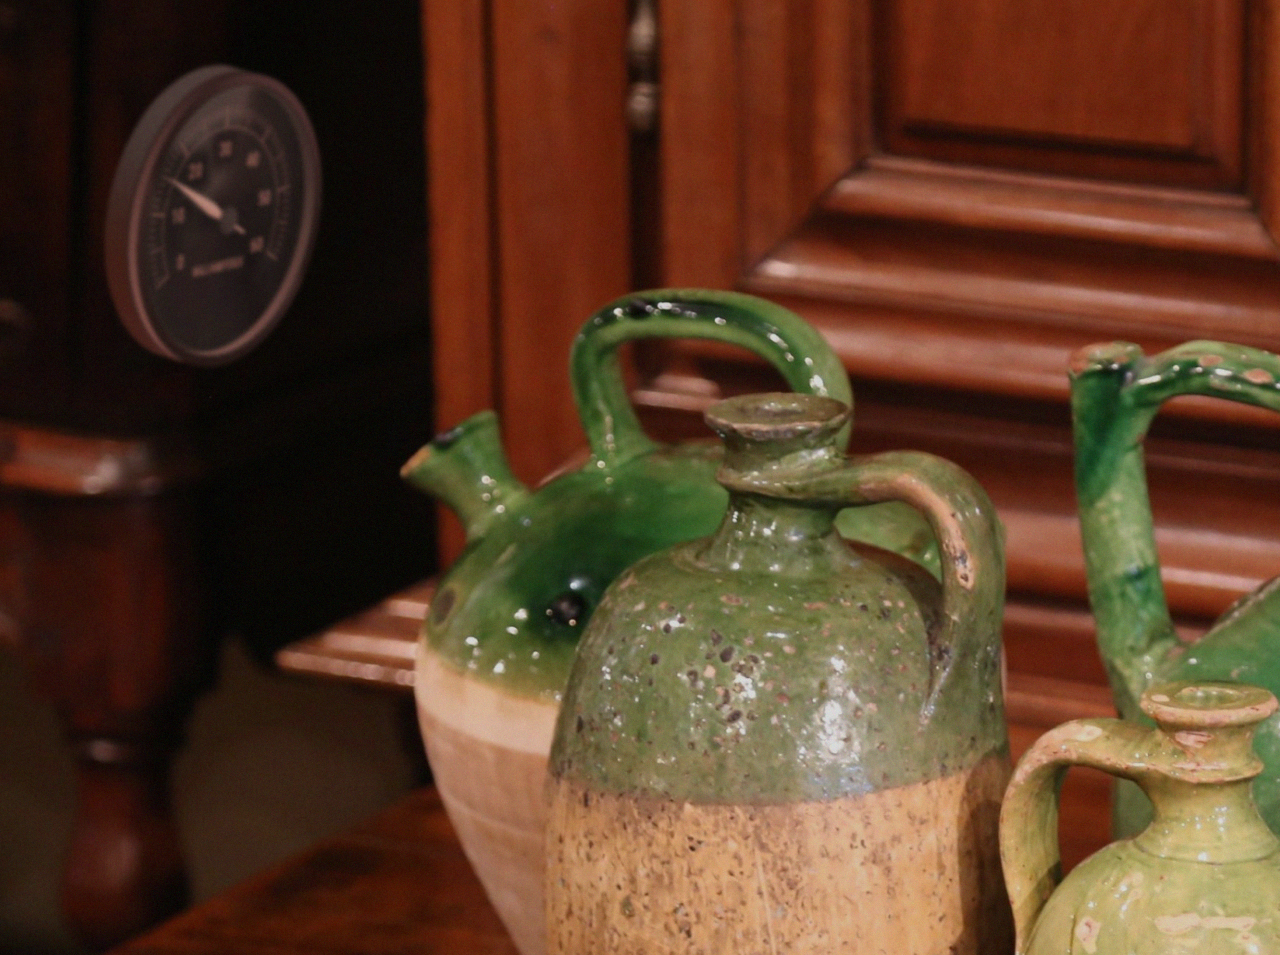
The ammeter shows 15 mA
